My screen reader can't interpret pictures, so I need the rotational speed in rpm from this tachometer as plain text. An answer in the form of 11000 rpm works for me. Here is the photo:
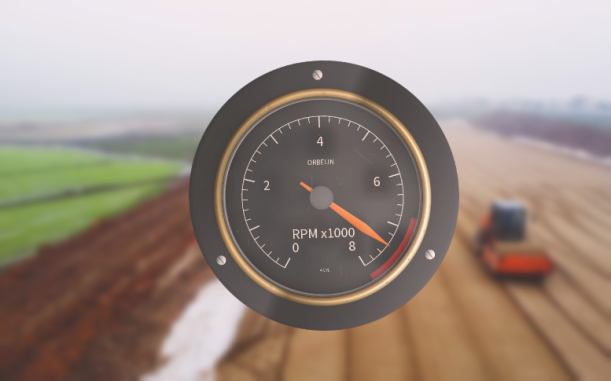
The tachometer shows 7400 rpm
